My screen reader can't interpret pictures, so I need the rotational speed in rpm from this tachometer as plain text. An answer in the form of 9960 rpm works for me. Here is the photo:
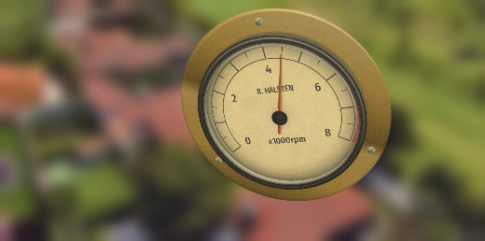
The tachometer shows 4500 rpm
